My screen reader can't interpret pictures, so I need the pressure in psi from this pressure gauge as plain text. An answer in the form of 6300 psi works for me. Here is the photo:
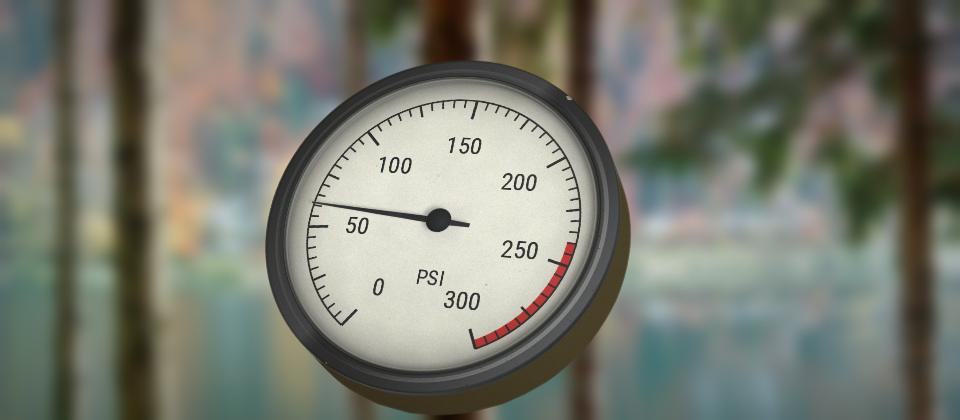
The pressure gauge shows 60 psi
